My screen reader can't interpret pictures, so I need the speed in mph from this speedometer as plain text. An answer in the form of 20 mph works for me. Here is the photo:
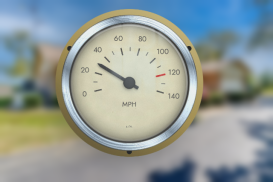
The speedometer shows 30 mph
